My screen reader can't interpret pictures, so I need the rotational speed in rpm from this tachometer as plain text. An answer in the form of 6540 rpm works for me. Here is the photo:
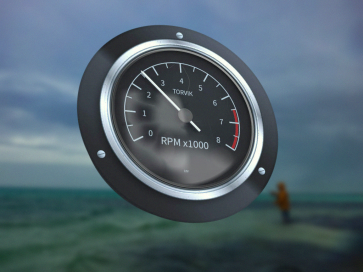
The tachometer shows 2500 rpm
